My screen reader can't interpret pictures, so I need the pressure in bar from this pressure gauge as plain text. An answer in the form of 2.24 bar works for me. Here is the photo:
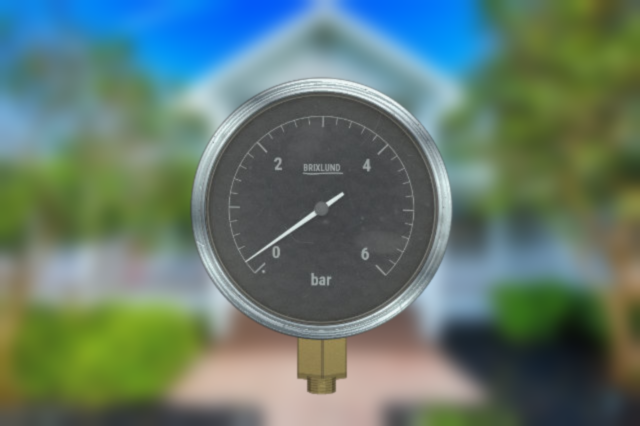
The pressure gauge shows 0.2 bar
